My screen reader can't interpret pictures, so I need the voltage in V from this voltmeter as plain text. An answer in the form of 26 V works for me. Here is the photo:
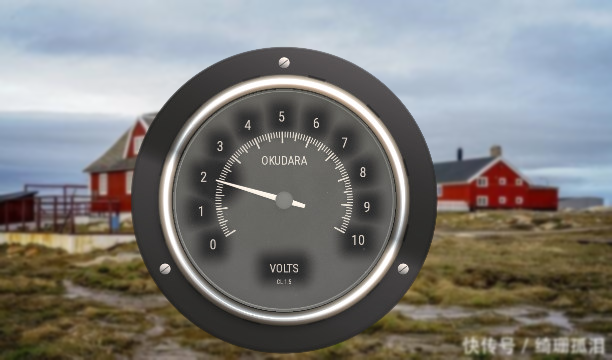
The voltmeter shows 2 V
